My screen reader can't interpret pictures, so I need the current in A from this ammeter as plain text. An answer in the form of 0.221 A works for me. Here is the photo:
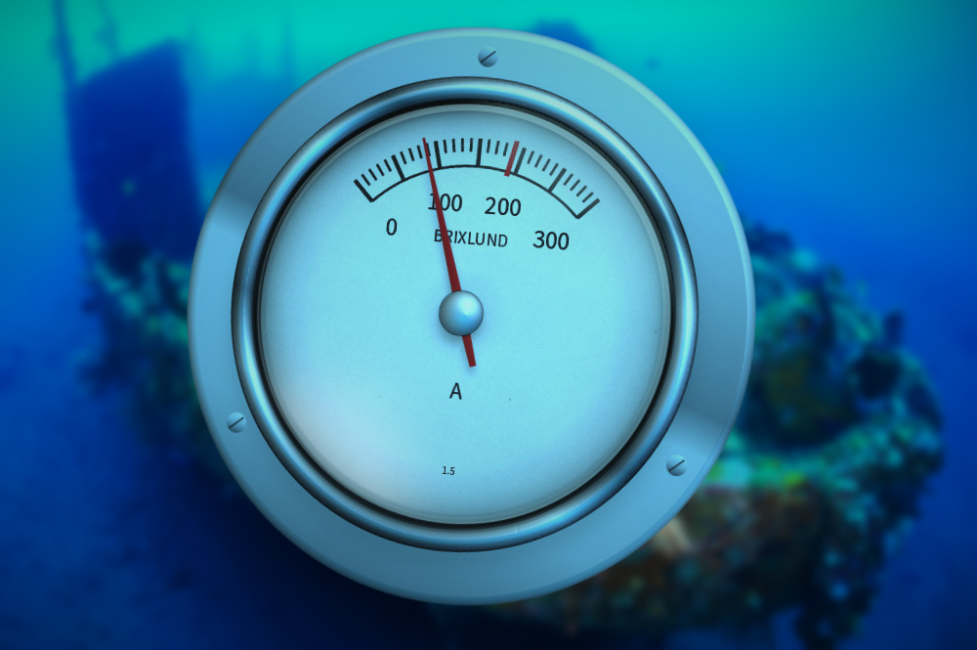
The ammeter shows 90 A
